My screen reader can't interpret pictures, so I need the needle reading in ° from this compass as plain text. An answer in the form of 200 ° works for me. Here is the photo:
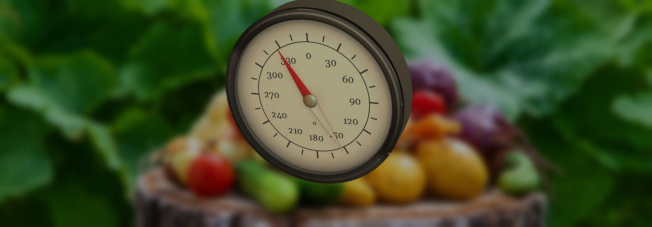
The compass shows 330 °
